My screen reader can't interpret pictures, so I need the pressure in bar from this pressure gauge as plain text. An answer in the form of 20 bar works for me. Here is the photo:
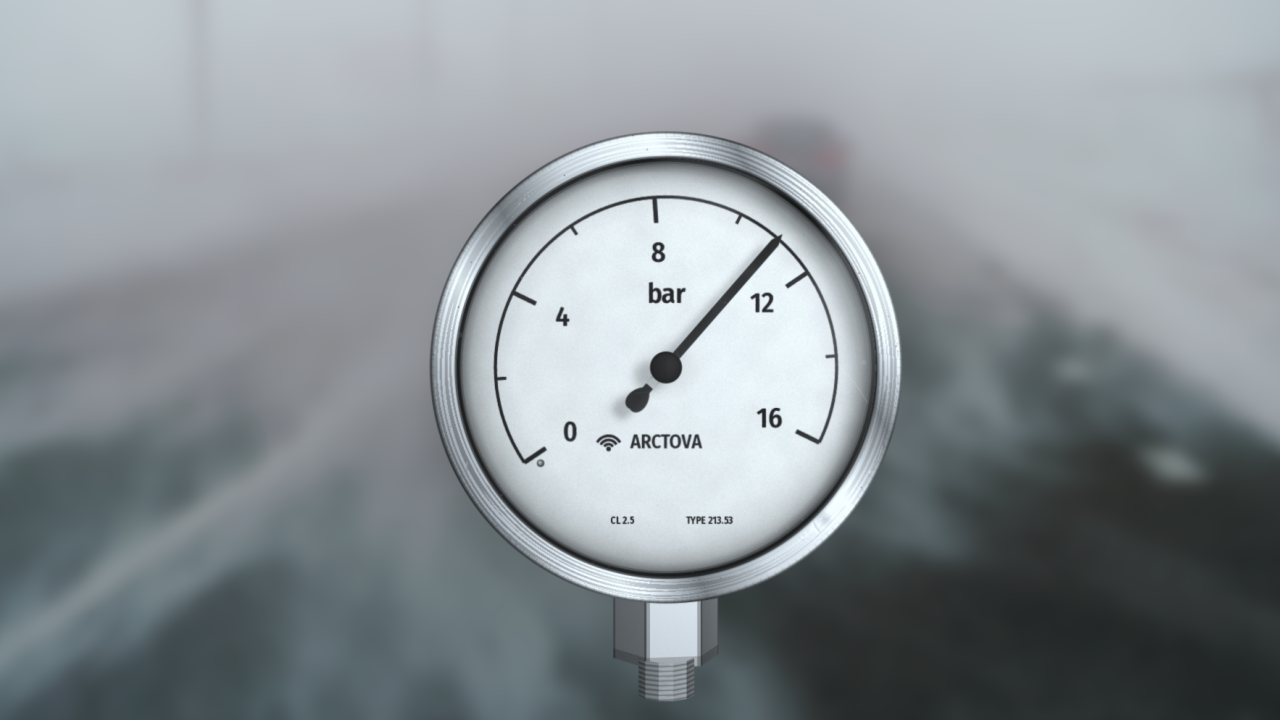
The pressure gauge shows 11 bar
